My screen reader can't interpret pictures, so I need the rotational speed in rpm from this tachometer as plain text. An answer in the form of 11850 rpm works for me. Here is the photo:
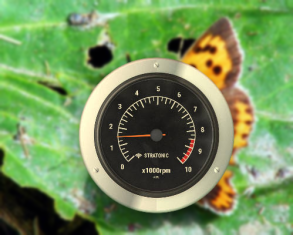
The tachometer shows 1500 rpm
